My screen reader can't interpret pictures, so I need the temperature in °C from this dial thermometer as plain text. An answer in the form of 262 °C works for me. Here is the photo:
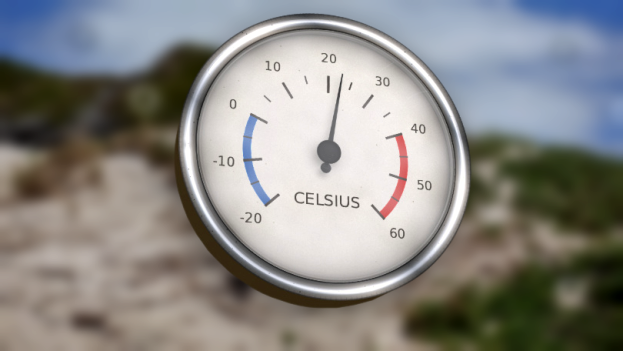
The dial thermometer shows 22.5 °C
